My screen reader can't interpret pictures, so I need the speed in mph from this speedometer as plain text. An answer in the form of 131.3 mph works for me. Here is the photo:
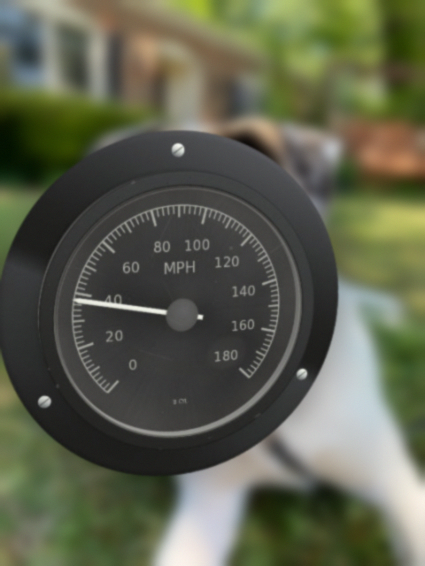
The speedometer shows 38 mph
